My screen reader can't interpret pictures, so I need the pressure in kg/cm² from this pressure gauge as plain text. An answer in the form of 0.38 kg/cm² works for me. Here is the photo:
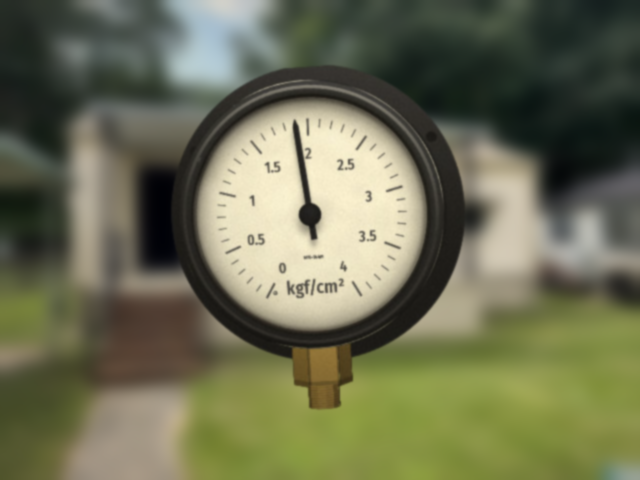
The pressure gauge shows 1.9 kg/cm²
